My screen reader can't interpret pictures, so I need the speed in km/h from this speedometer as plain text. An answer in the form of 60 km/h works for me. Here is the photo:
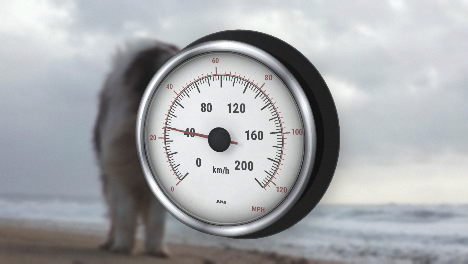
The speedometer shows 40 km/h
